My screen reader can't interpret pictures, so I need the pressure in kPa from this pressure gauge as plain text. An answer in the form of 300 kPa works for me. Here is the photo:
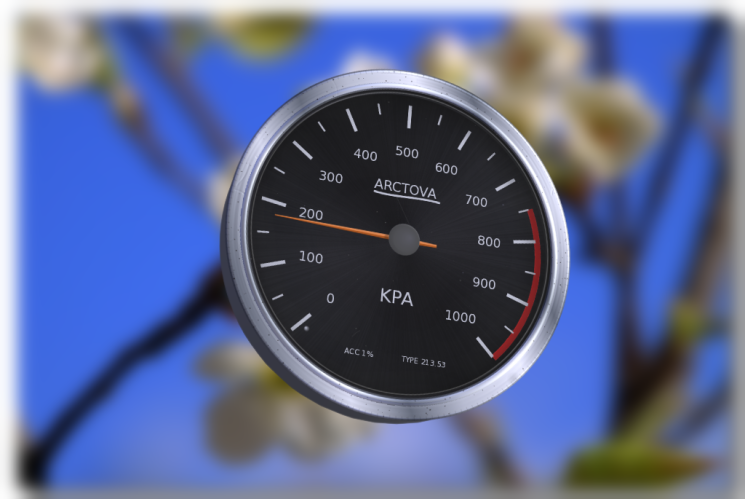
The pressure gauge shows 175 kPa
